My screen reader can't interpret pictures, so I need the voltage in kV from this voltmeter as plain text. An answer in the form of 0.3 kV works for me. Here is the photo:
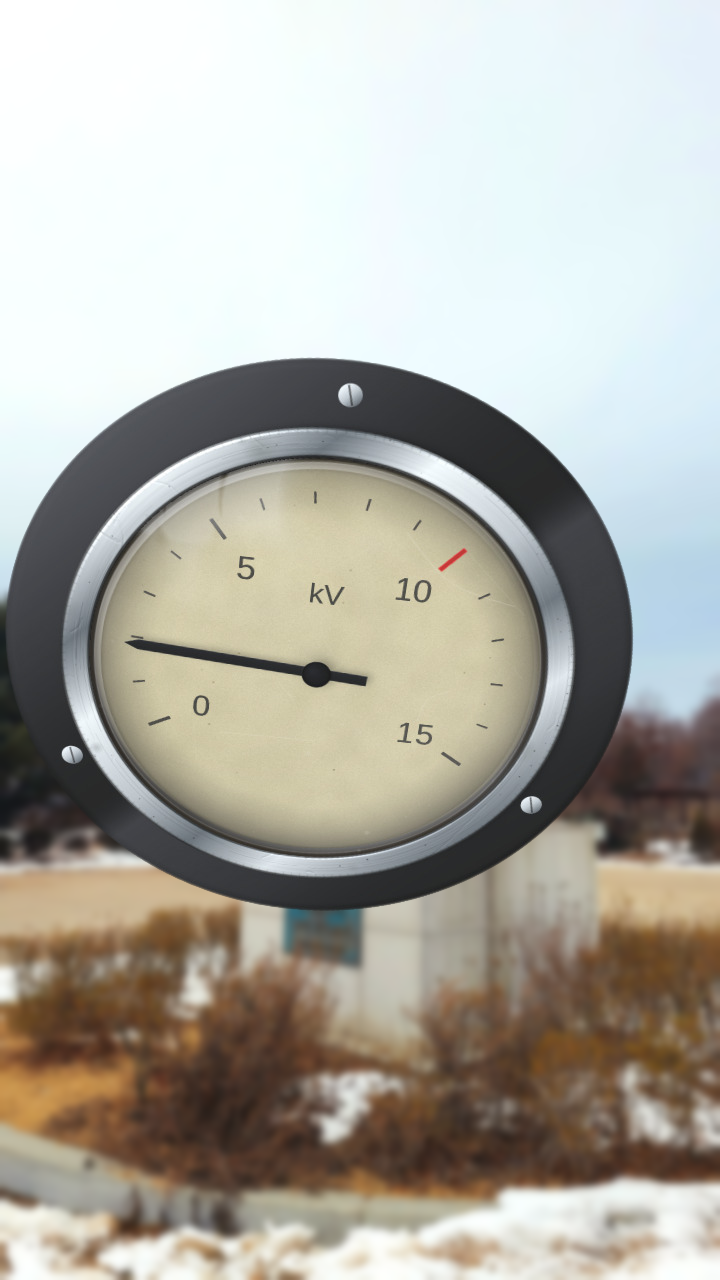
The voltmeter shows 2 kV
